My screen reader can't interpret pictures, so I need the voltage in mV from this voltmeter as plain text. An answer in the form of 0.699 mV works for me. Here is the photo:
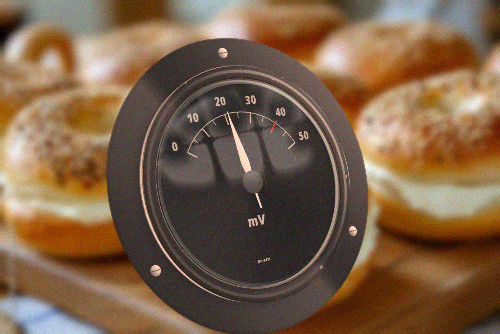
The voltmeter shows 20 mV
